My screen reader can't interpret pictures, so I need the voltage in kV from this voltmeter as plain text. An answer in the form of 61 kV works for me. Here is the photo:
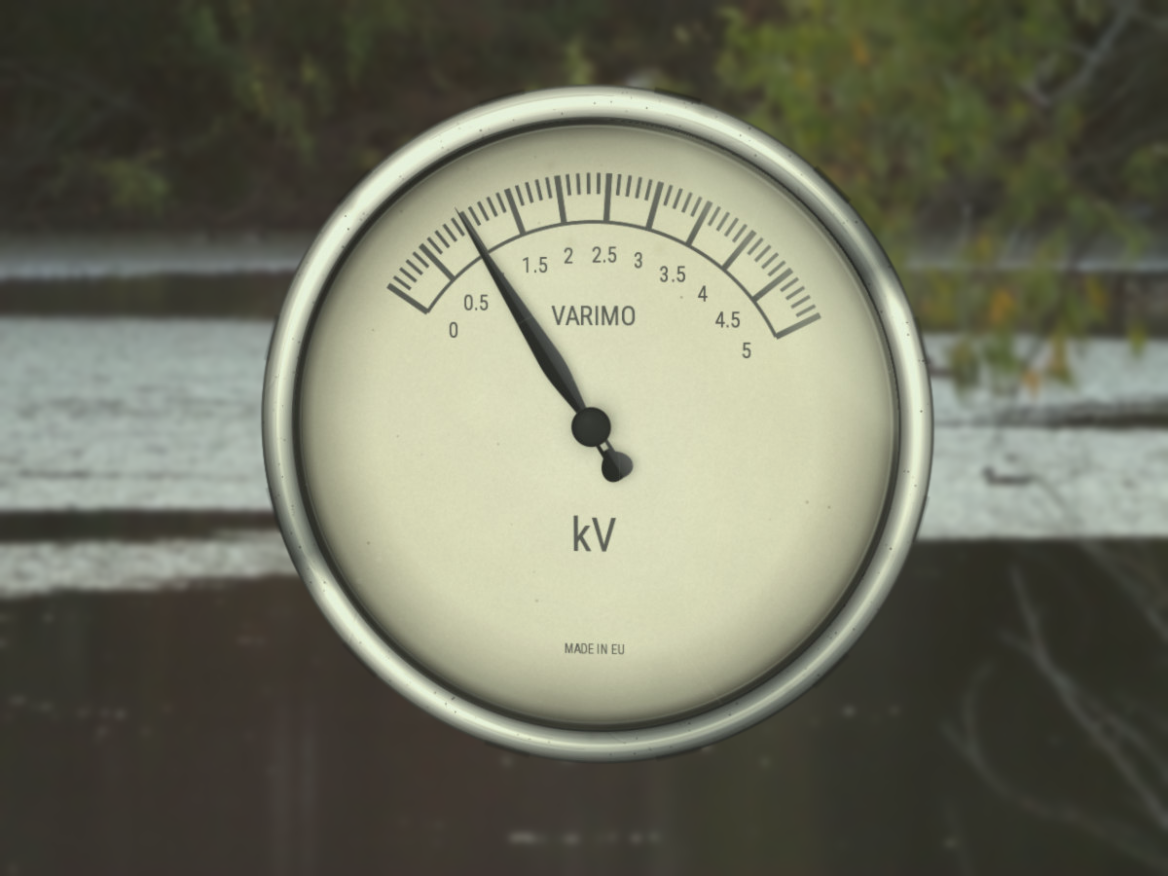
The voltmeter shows 1 kV
